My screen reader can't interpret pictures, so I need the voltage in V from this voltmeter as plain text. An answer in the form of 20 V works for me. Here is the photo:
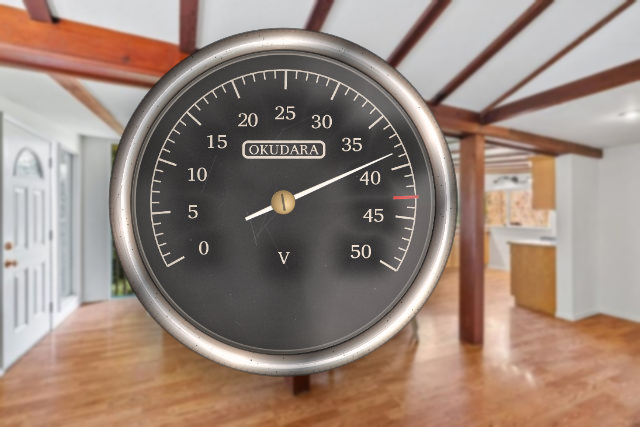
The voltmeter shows 38.5 V
